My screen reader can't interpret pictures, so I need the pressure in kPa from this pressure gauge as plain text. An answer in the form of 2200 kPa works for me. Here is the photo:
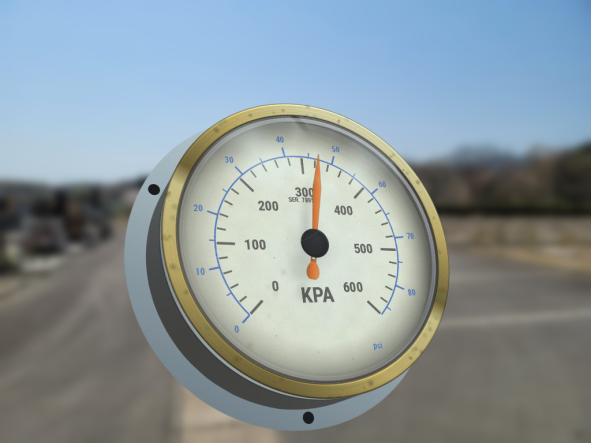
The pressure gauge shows 320 kPa
